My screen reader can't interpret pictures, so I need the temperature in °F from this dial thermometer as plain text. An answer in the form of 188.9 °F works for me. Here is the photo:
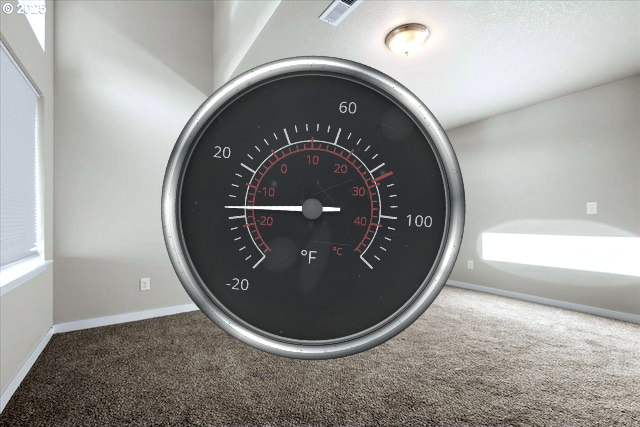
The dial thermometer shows 4 °F
